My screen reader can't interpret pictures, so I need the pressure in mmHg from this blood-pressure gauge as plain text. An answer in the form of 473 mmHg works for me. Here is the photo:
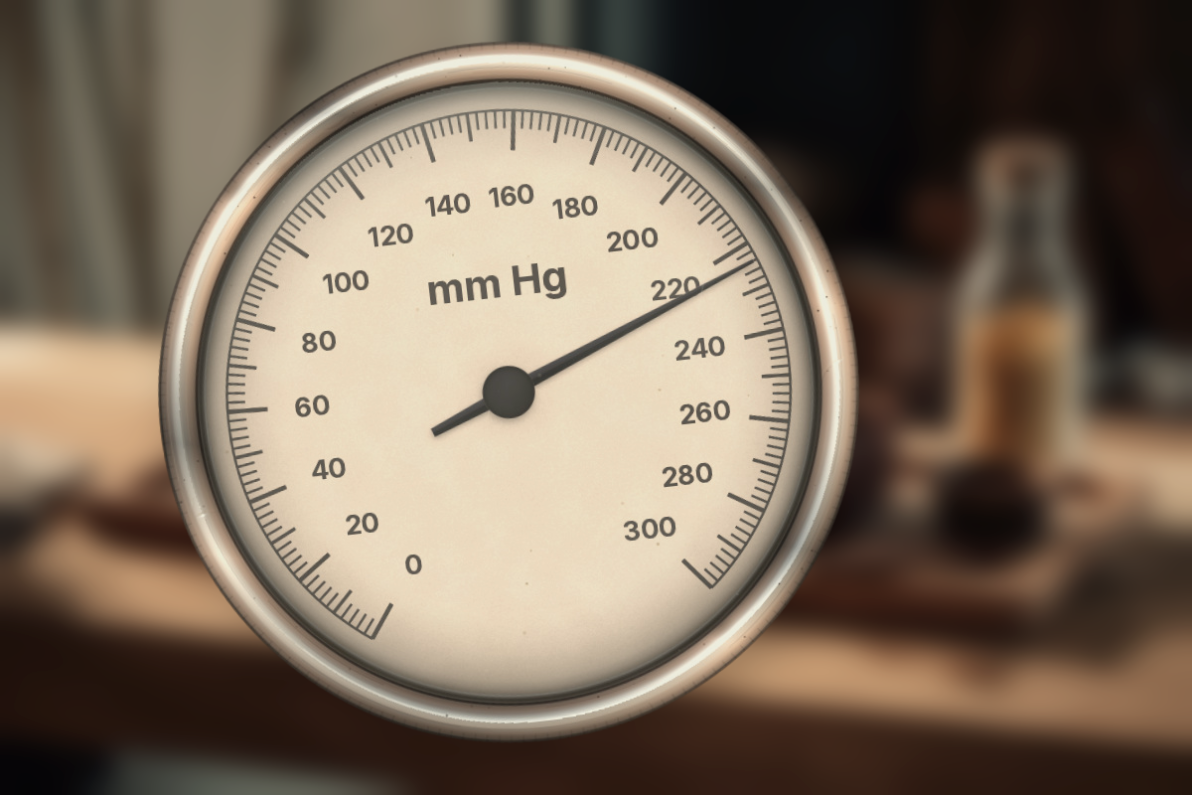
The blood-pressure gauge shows 224 mmHg
